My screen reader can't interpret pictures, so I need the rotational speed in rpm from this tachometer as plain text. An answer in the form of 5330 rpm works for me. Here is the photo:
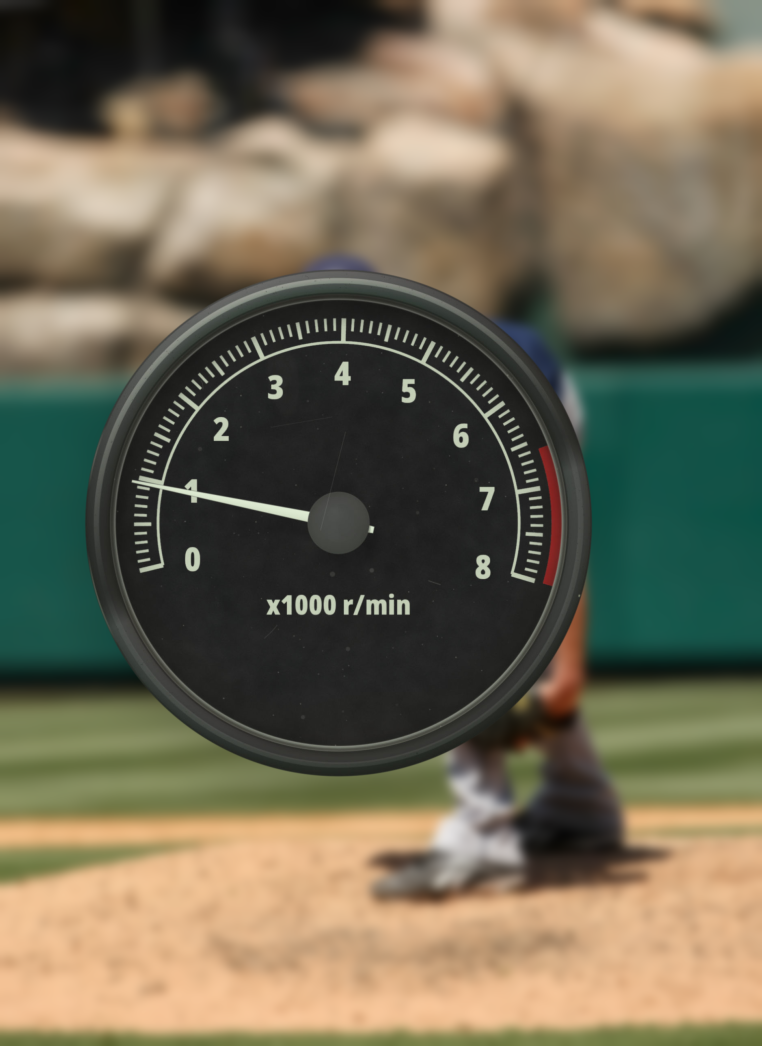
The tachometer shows 950 rpm
